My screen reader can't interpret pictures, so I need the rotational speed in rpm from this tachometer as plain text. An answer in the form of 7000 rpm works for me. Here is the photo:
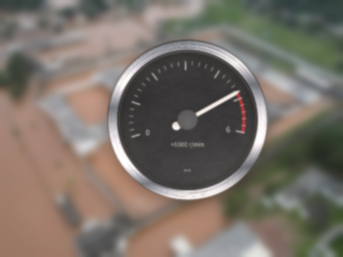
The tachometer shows 4800 rpm
